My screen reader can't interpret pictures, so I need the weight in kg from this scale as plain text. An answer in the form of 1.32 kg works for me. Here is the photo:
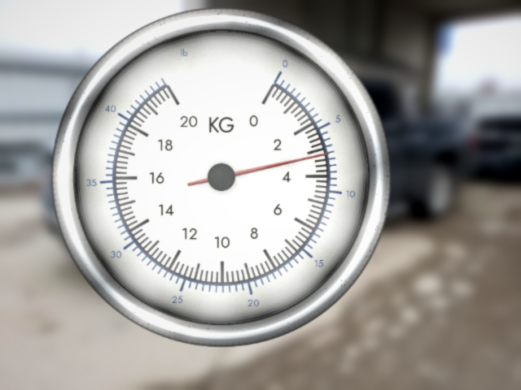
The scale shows 3.2 kg
